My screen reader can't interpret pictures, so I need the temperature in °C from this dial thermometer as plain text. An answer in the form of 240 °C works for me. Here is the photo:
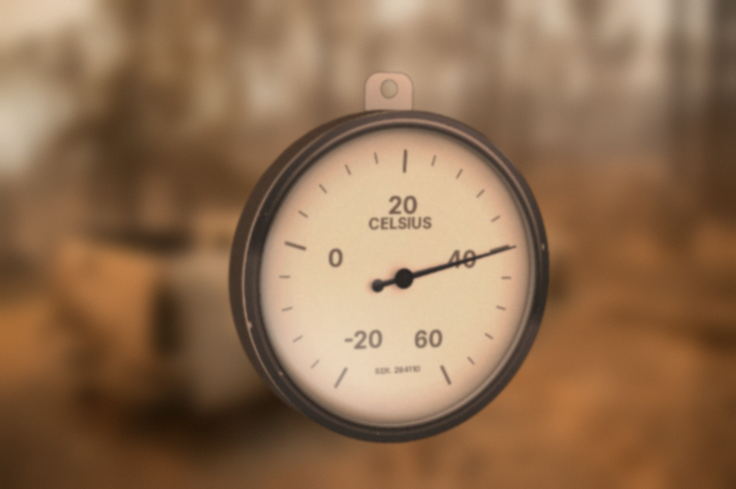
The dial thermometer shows 40 °C
